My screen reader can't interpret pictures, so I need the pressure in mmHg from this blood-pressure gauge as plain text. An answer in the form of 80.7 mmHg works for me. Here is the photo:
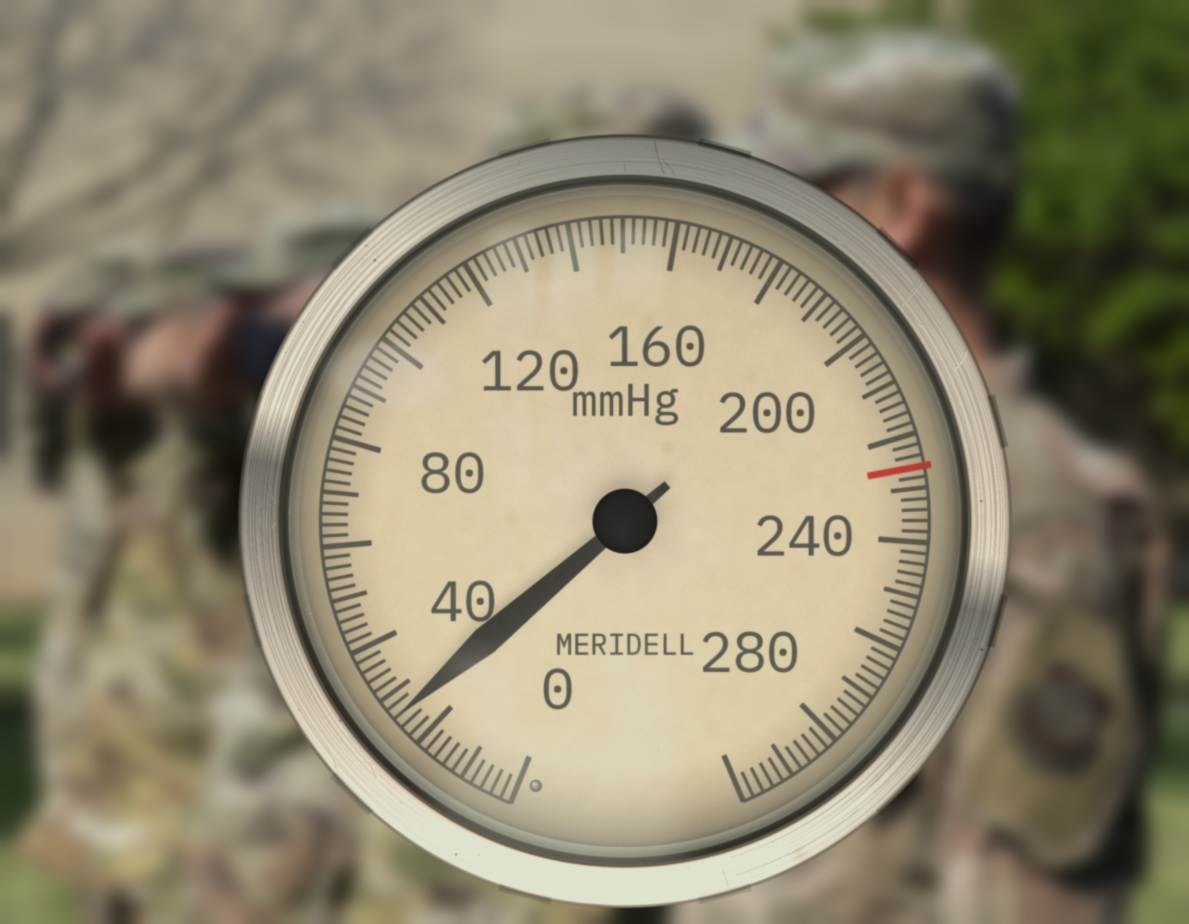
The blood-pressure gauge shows 26 mmHg
